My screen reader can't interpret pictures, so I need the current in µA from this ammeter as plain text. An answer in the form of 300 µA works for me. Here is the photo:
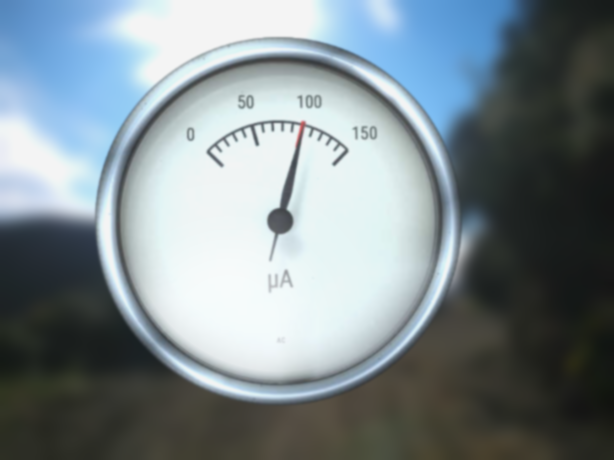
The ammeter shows 100 µA
